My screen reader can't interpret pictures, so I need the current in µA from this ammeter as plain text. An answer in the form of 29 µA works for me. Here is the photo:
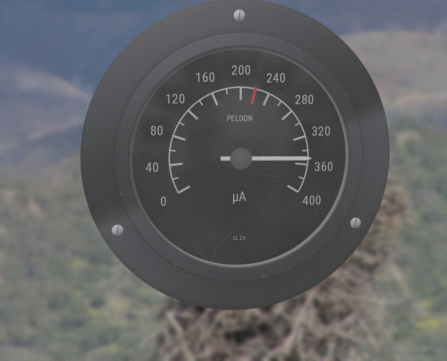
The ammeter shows 350 µA
